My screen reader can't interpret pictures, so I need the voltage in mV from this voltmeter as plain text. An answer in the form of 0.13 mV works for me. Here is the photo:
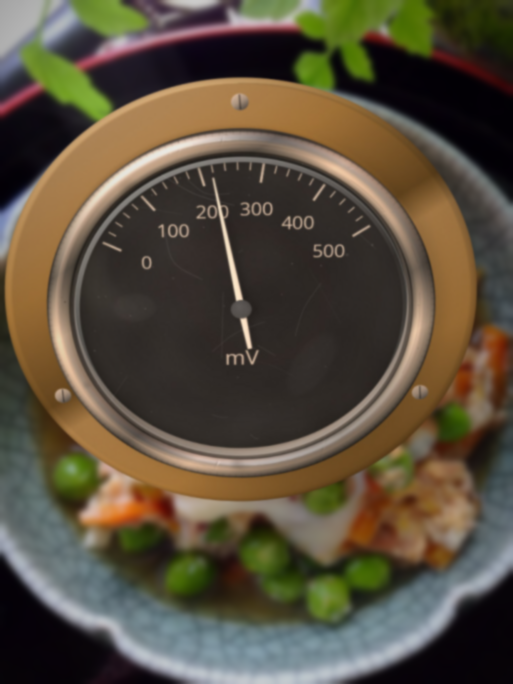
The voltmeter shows 220 mV
